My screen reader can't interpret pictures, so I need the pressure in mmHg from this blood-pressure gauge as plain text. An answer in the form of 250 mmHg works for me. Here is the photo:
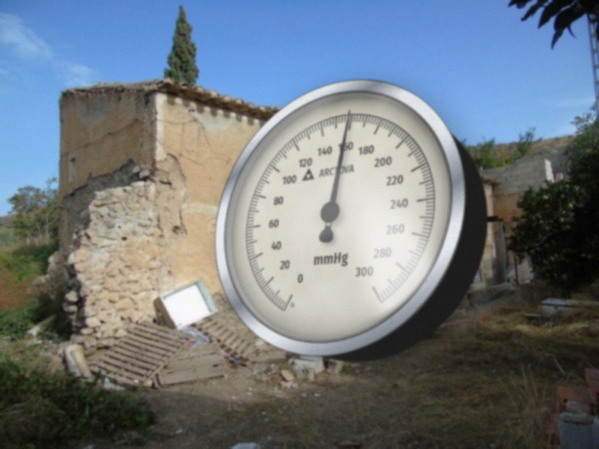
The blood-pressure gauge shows 160 mmHg
